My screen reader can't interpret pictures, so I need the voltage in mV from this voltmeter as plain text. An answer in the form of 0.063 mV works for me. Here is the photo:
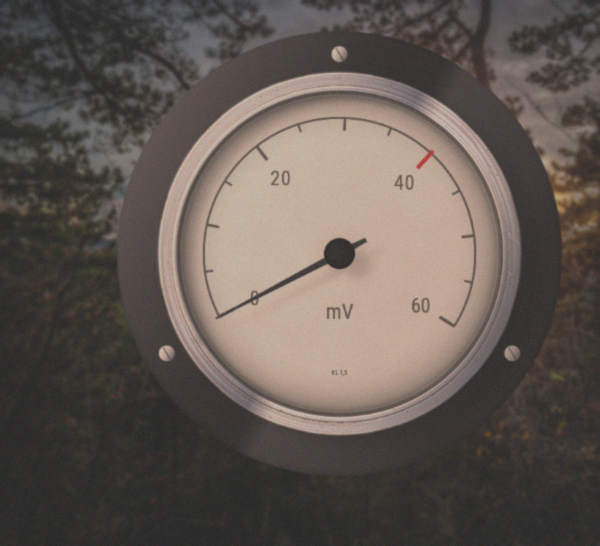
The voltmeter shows 0 mV
